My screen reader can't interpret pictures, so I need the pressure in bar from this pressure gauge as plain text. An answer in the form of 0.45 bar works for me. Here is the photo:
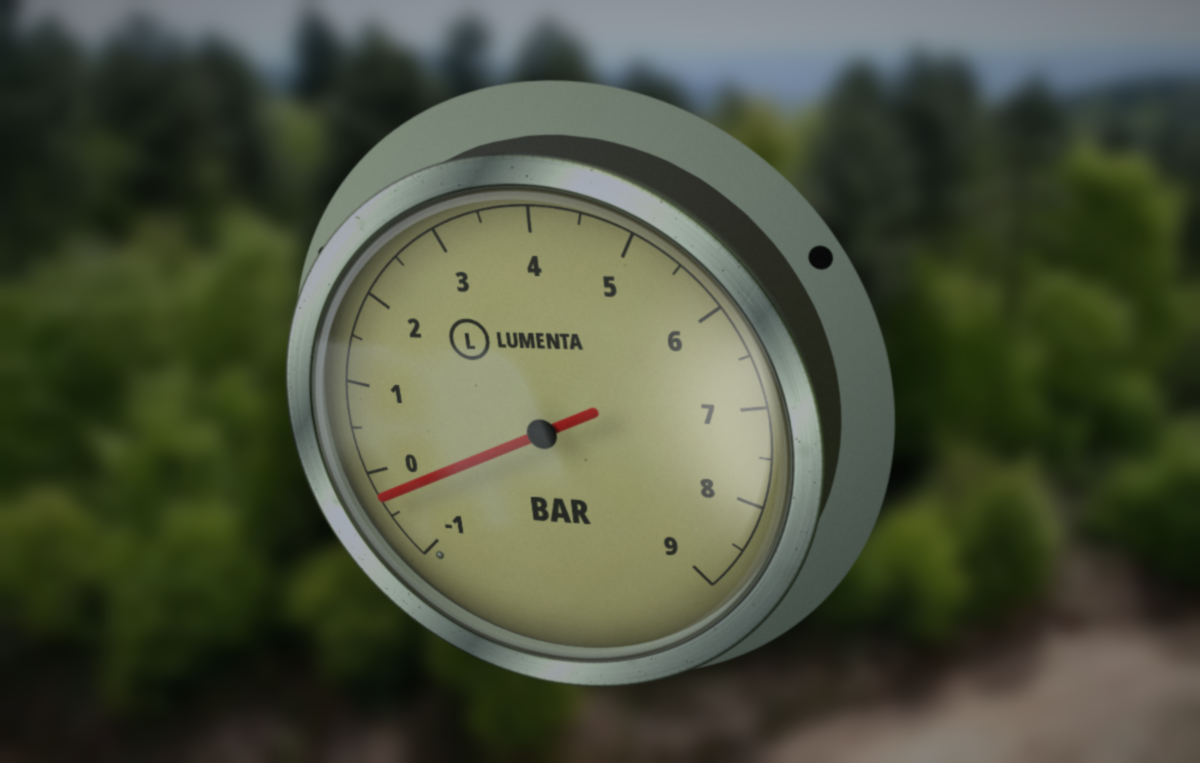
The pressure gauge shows -0.25 bar
